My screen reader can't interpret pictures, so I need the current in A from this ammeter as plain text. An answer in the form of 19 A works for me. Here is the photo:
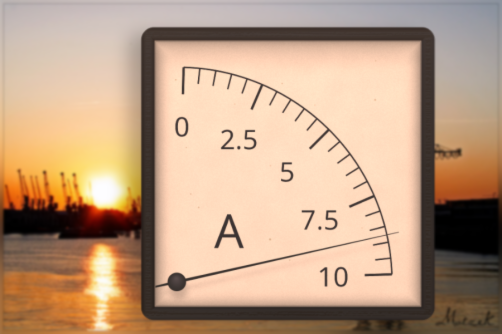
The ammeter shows 8.75 A
